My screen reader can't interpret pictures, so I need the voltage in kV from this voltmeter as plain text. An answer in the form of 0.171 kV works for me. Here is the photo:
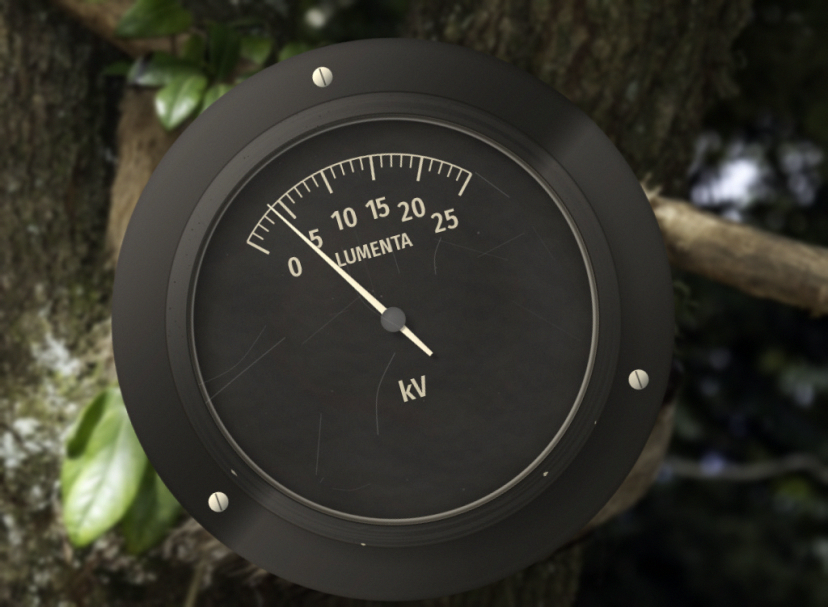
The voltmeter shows 4 kV
